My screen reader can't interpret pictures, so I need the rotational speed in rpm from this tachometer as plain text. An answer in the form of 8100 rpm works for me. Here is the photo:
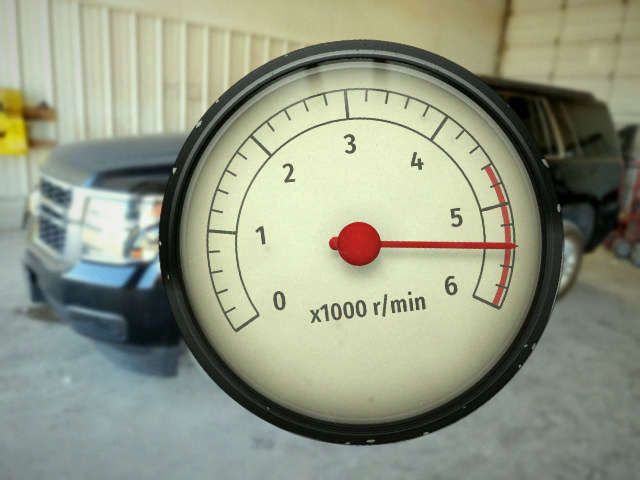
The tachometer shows 5400 rpm
